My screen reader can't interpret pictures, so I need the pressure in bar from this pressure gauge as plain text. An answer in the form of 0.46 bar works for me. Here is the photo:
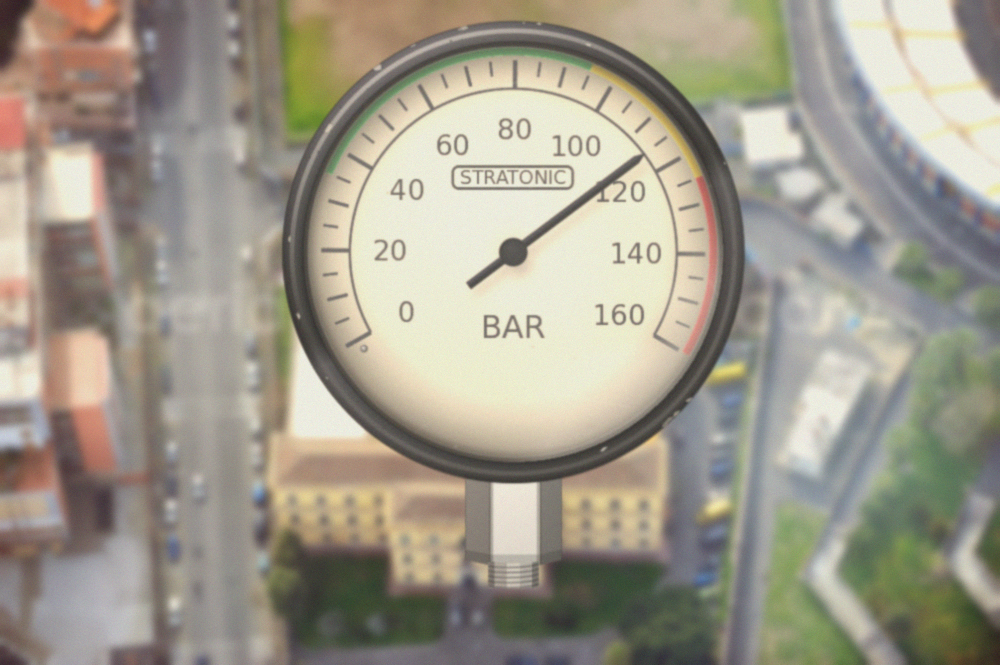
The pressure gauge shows 115 bar
